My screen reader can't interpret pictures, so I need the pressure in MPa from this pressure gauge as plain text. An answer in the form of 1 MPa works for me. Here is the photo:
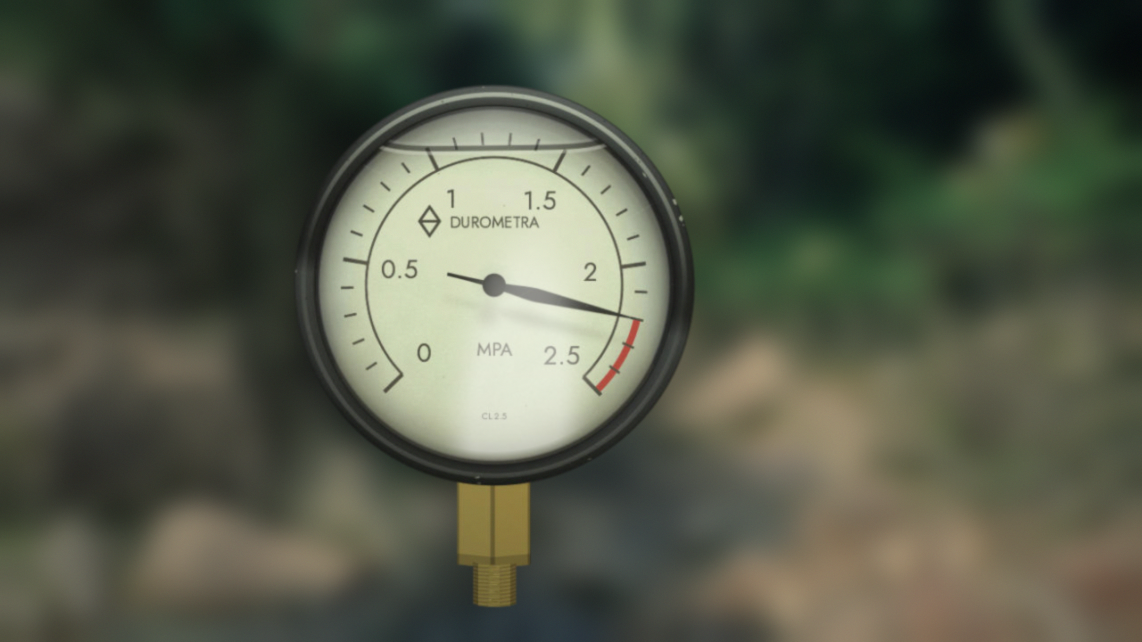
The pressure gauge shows 2.2 MPa
